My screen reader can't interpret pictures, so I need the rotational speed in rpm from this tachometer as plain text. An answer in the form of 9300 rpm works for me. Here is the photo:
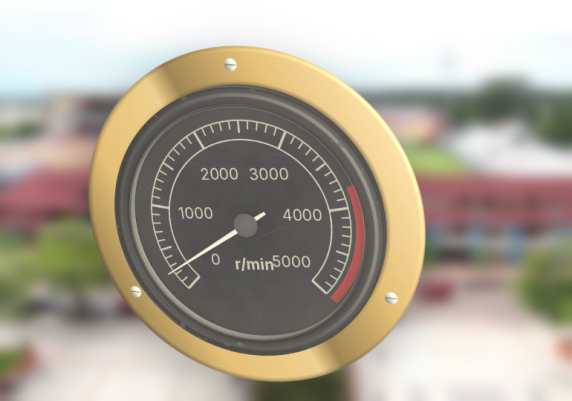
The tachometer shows 250 rpm
